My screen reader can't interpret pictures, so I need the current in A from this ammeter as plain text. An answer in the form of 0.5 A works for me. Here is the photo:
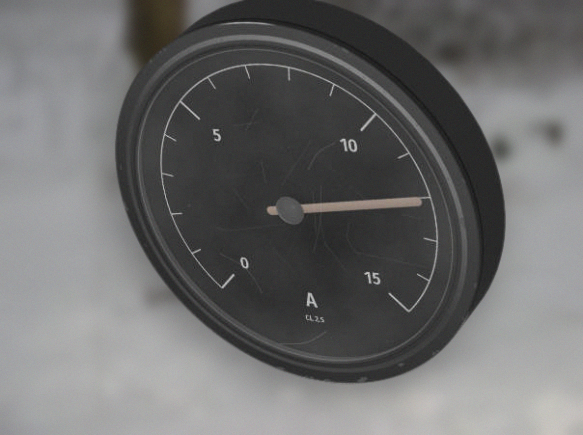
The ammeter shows 12 A
